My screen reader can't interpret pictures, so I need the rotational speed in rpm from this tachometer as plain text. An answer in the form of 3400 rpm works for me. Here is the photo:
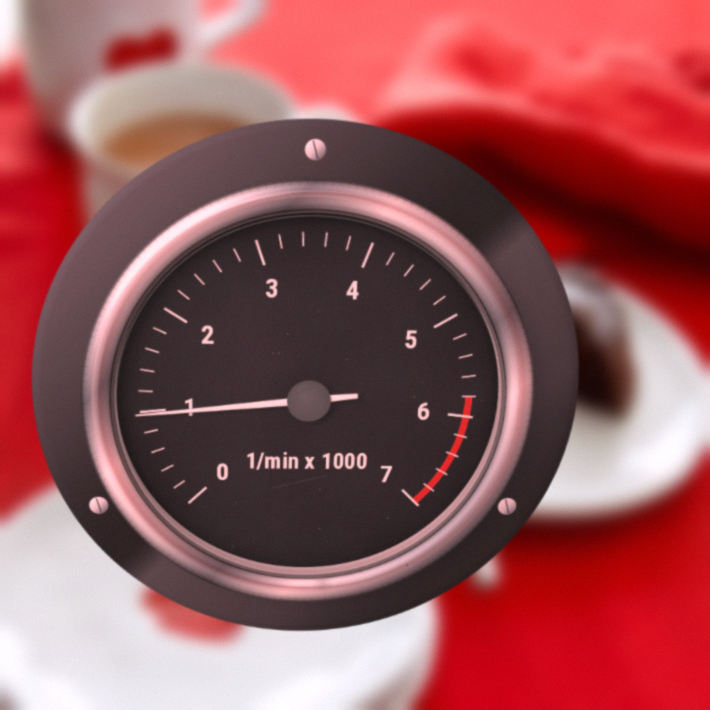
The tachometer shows 1000 rpm
